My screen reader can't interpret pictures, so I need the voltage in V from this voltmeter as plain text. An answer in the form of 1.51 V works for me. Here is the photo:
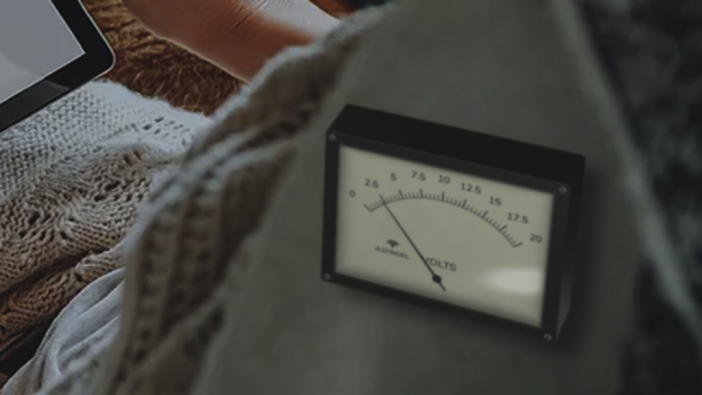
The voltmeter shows 2.5 V
